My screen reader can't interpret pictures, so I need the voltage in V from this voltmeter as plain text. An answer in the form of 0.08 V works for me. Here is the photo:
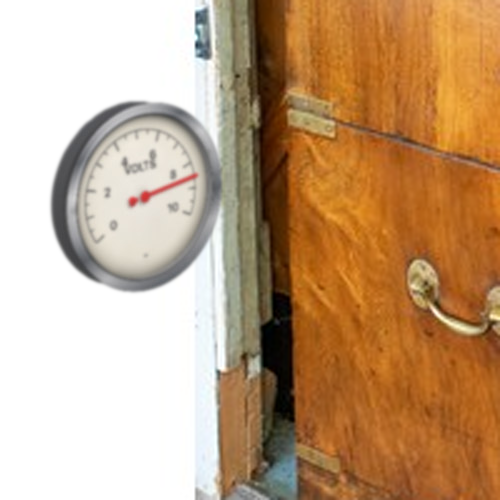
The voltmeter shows 8.5 V
